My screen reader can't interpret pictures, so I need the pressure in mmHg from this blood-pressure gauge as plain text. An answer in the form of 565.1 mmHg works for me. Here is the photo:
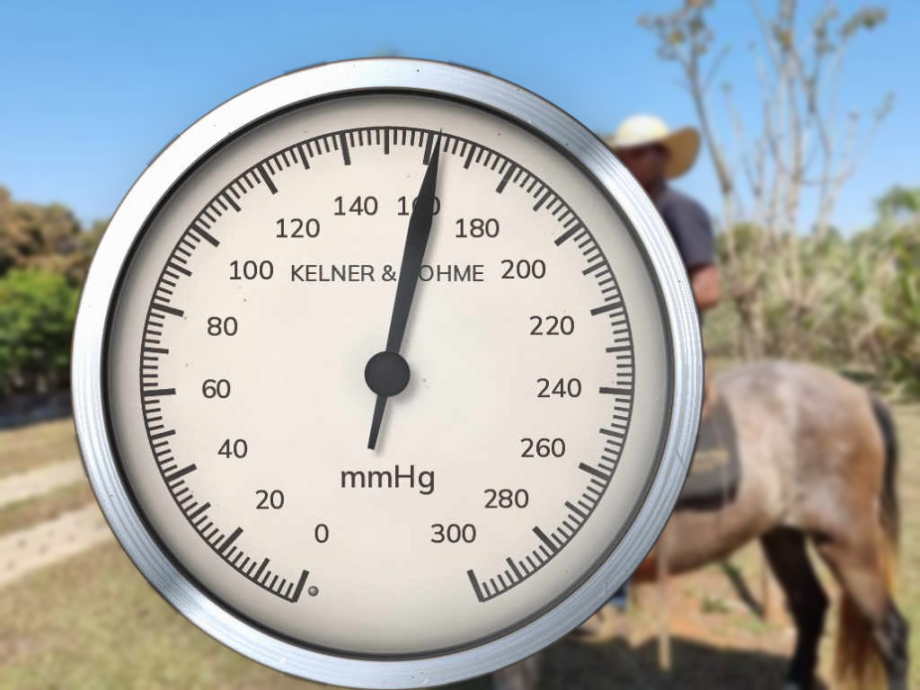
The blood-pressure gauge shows 162 mmHg
